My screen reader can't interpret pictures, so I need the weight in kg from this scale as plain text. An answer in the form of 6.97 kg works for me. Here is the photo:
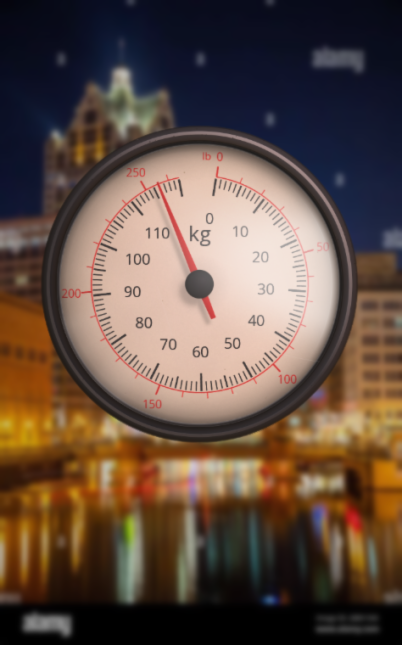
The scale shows 116 kg
